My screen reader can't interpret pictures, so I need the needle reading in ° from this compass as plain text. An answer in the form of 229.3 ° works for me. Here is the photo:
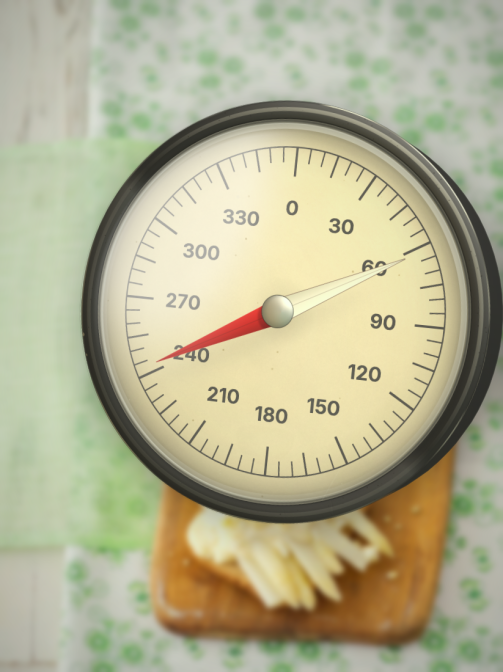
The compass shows 242.5 °
